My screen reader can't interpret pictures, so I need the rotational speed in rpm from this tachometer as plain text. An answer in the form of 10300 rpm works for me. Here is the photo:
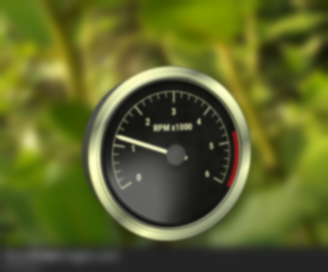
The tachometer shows 1200 rpm
